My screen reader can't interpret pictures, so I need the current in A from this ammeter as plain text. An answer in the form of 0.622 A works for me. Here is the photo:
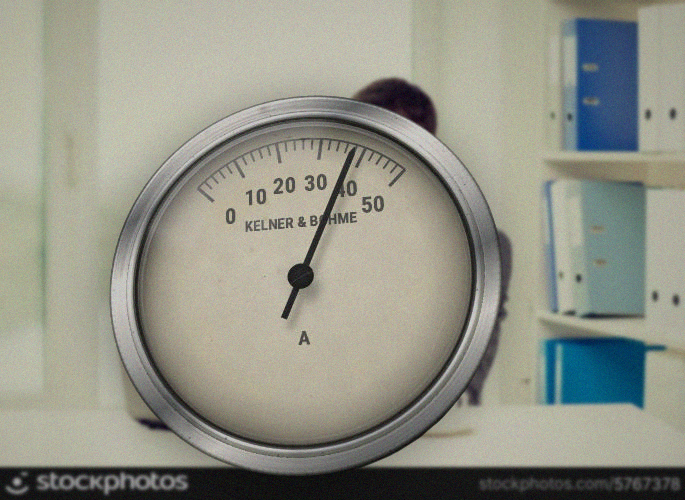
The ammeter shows 38 A
